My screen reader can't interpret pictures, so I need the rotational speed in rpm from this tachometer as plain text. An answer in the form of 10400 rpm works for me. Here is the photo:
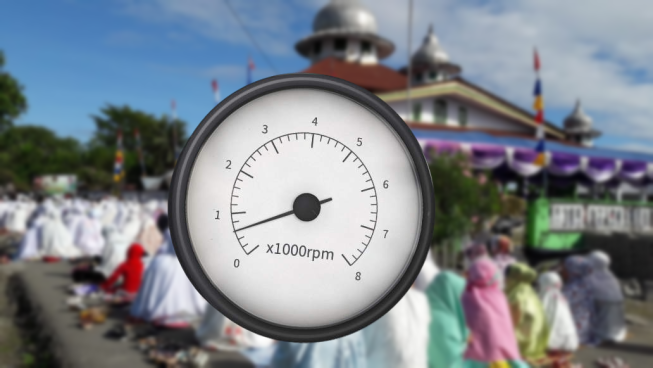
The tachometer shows 600 rpm
